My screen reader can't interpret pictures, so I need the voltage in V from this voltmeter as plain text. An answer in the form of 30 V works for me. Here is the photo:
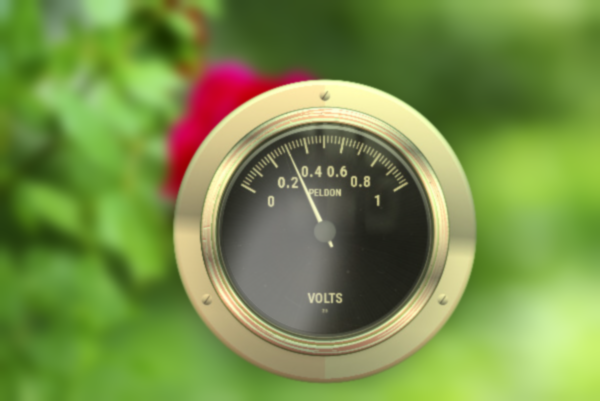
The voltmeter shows 0.3 V
